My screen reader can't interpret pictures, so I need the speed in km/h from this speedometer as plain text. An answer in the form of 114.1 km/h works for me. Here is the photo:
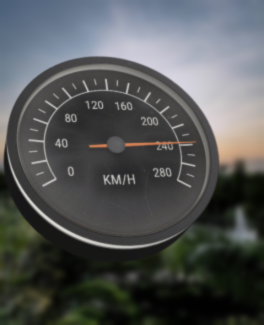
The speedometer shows 240 km/h
